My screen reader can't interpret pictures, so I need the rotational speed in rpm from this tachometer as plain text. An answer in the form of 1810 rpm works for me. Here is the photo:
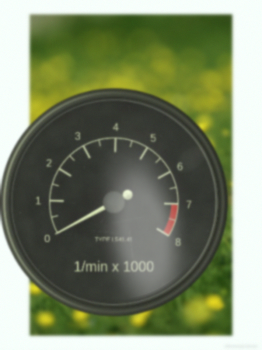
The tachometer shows 0 rpm
